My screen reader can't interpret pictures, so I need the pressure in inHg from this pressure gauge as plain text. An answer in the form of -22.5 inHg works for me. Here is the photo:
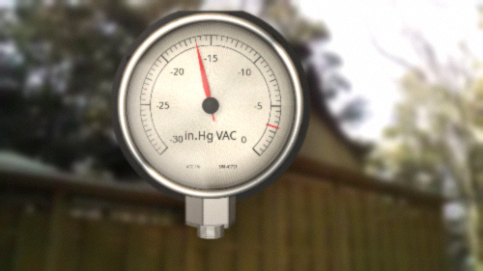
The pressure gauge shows -16.5 inHg
